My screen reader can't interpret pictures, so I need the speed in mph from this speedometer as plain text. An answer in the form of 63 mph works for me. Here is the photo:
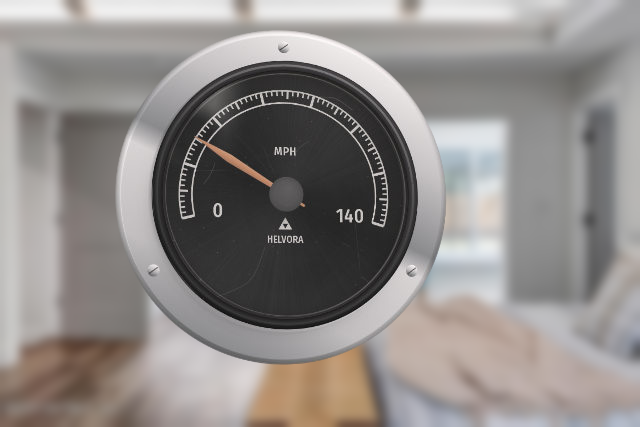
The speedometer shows 30 mph
